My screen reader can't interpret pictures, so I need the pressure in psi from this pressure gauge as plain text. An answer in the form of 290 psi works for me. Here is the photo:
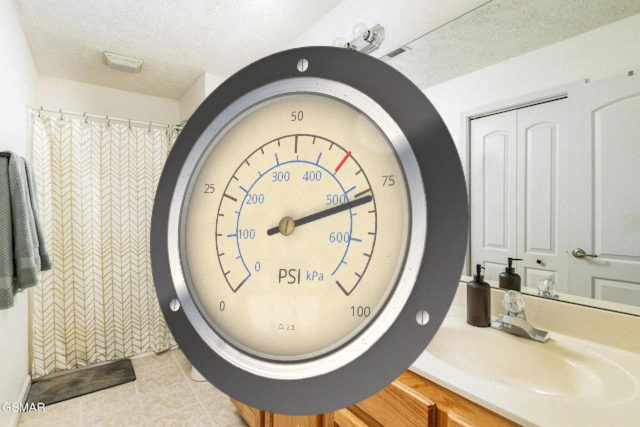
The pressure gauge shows 77.5 psi
